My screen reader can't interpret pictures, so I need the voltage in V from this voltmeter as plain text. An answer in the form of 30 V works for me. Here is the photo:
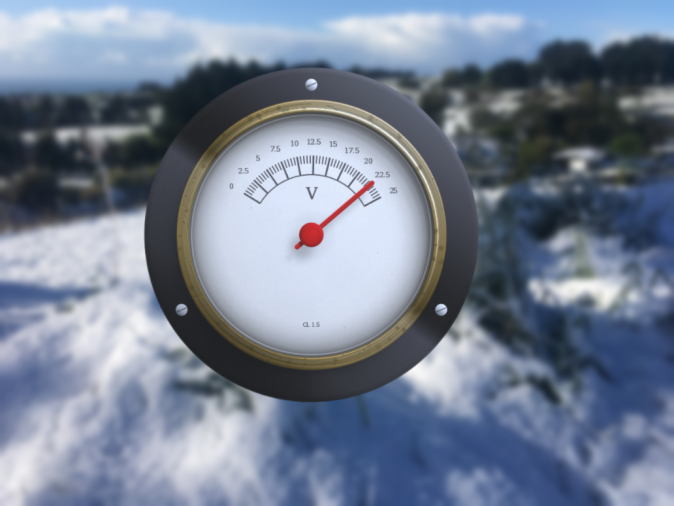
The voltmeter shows 22.5 V
